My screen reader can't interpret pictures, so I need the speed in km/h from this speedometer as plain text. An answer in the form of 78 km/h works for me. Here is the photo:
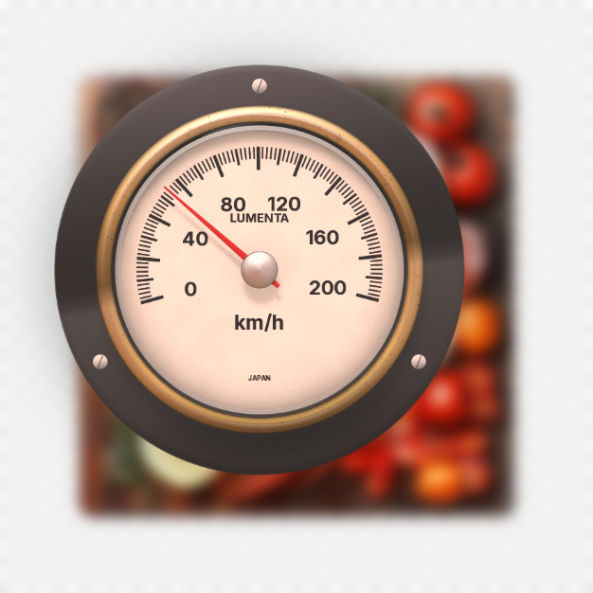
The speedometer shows 54 km/h
